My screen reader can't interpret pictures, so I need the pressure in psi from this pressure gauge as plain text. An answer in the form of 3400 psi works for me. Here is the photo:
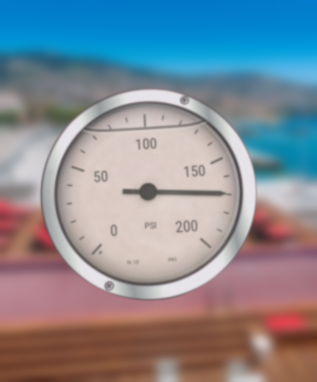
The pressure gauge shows 170 psi
